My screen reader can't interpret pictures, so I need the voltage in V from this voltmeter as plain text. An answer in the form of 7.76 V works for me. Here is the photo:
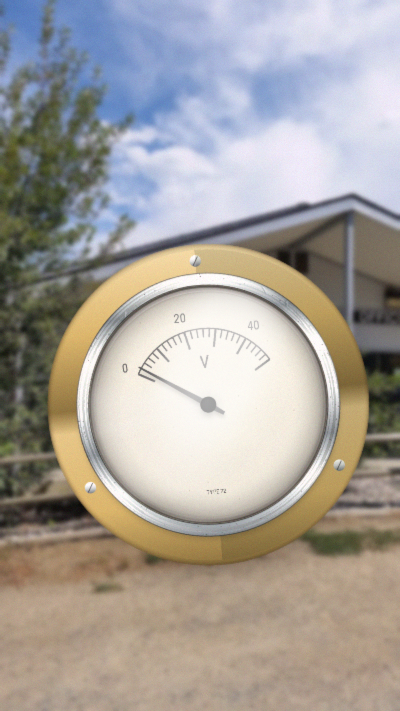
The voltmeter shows 2 V
